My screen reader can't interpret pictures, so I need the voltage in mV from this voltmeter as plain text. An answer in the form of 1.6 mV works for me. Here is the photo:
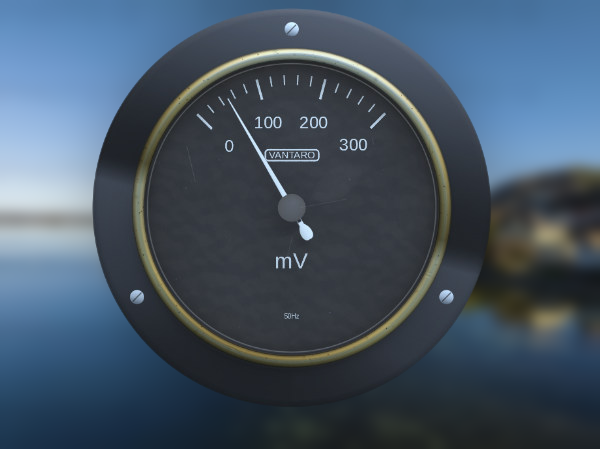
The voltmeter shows 50 mV
